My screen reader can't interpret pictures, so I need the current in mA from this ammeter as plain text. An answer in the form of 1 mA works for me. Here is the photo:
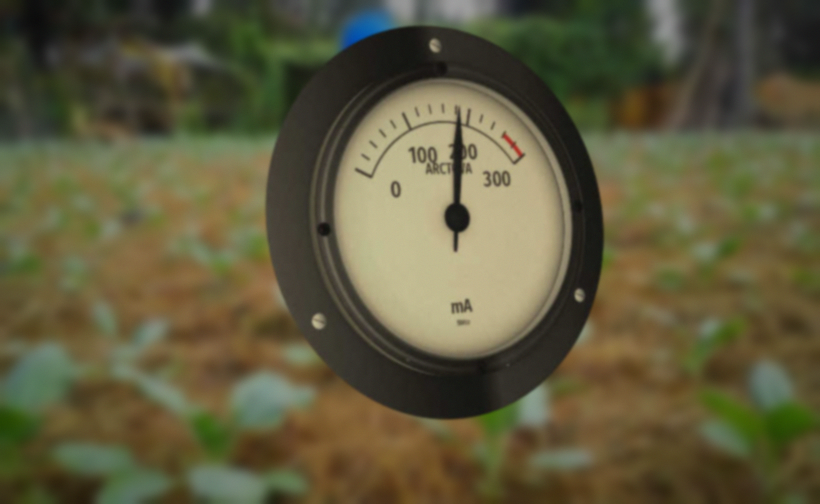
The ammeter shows 180 mA
